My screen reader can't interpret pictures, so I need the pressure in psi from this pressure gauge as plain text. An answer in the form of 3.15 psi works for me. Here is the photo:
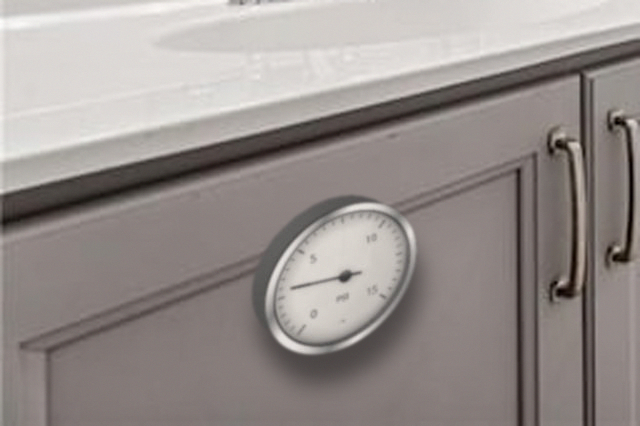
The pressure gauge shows 3 psi
